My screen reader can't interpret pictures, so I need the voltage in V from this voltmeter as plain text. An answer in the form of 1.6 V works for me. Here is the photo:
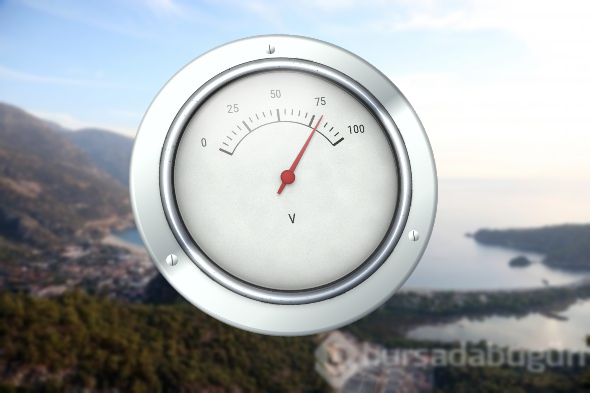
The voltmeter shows 80 V
